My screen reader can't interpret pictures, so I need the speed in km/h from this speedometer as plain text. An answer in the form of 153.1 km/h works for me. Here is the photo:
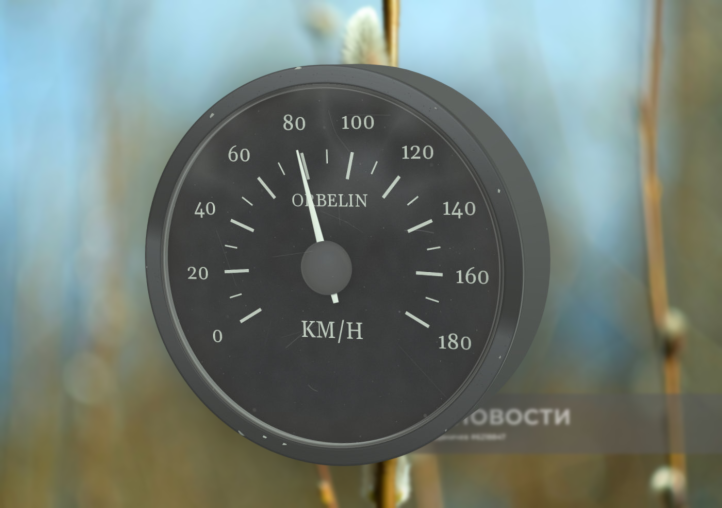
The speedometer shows 80 km/h
